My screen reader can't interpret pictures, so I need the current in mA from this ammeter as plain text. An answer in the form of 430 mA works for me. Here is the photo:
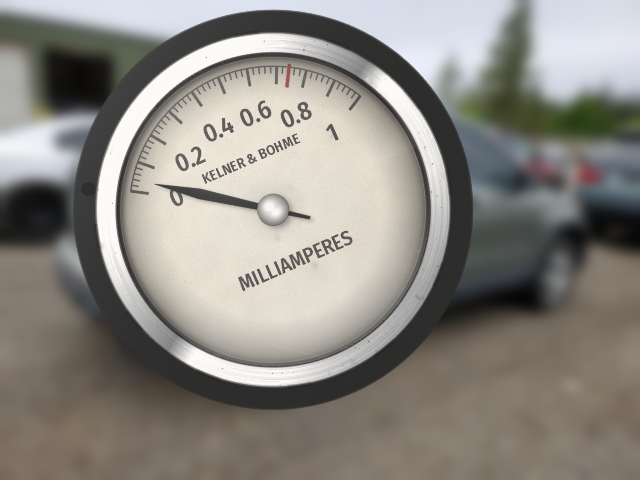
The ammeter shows 0.04 mA
